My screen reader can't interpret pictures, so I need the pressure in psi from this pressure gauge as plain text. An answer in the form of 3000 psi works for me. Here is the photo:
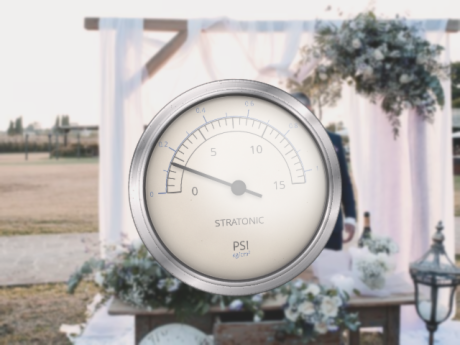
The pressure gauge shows 2 psi
